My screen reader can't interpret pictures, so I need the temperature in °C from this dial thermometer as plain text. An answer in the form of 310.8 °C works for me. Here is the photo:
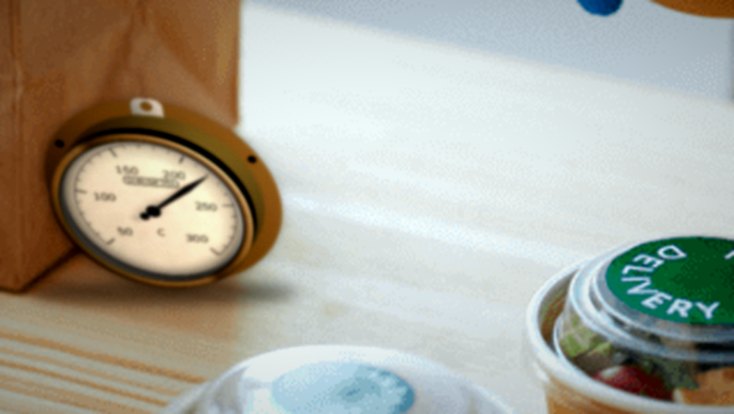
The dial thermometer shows 220 °C
